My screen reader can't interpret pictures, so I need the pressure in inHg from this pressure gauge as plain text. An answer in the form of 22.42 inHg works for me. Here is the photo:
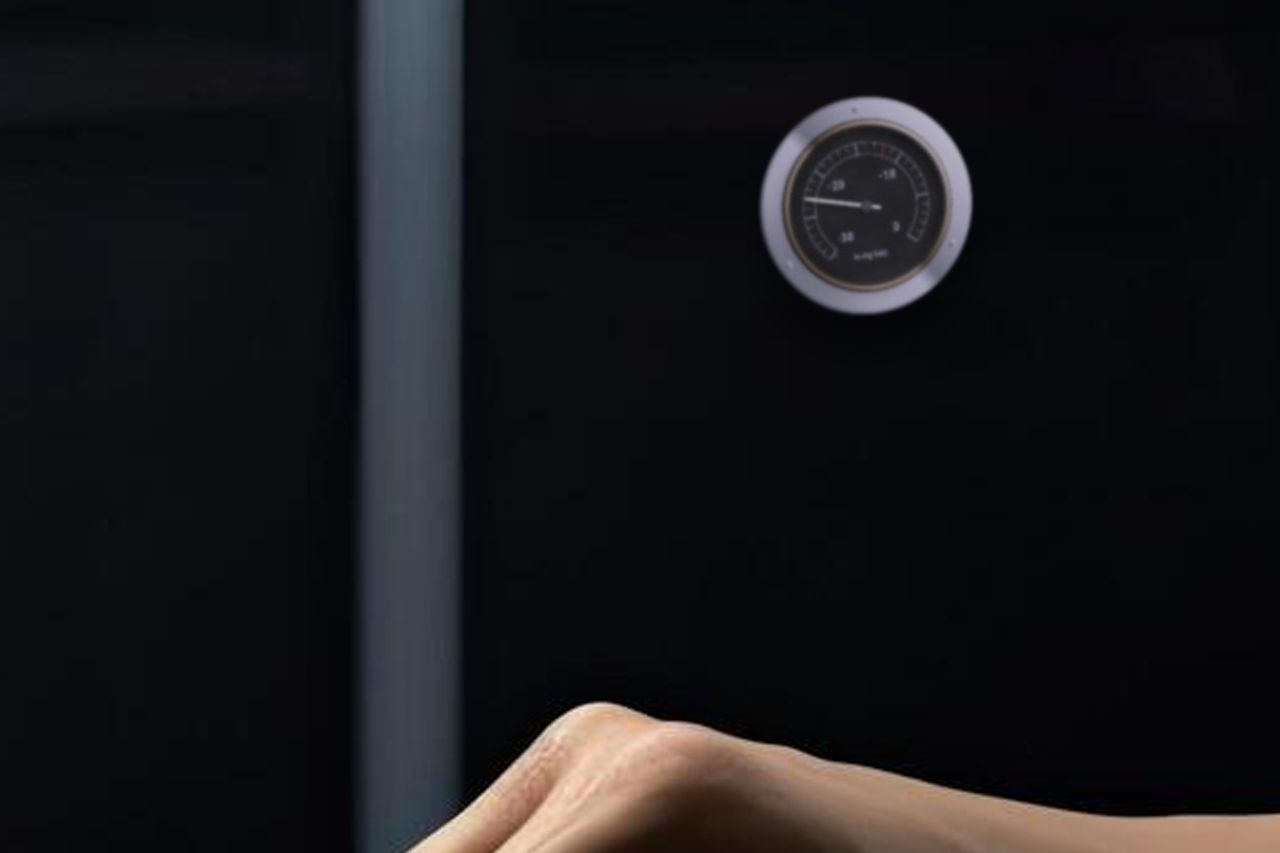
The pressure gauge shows -23 inHg
